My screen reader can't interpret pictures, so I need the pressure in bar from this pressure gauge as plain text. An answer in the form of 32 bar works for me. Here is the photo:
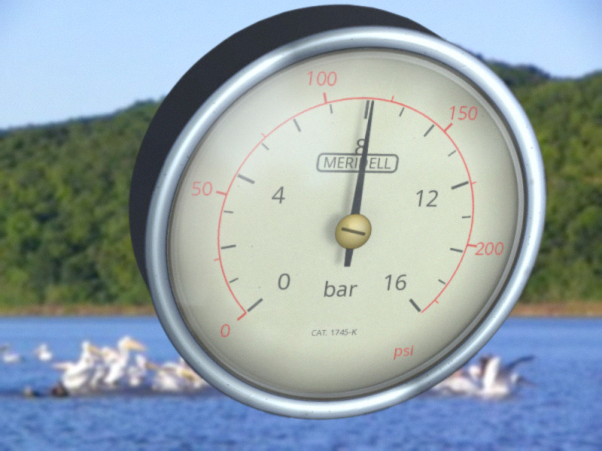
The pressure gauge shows 8 bar
